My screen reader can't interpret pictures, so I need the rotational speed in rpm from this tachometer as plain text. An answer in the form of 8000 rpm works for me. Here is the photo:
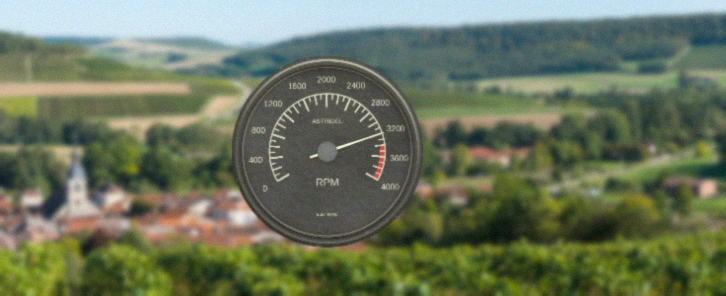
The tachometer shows 3200 rpm
